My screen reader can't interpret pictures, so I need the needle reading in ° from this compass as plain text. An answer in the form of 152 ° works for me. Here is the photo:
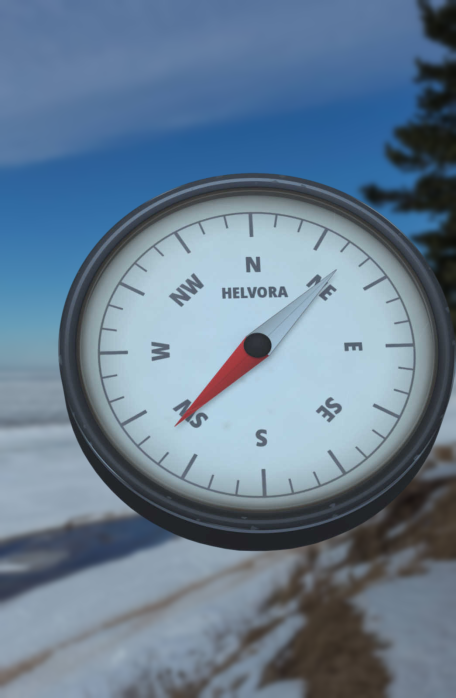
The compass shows 225 °
